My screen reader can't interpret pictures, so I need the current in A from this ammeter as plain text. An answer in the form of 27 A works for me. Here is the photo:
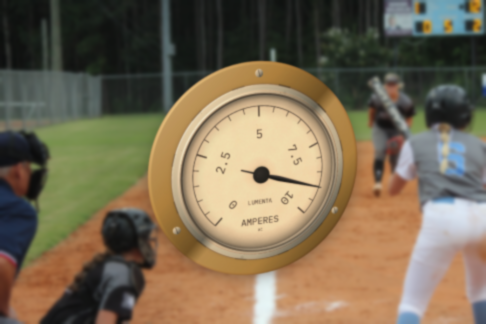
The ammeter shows 9 A
